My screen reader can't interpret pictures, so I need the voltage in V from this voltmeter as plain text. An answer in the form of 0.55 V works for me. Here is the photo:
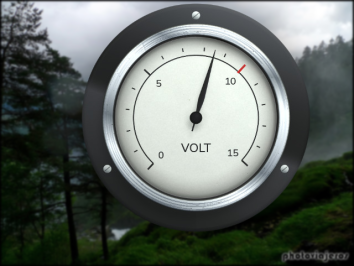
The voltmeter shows 8.5 V
